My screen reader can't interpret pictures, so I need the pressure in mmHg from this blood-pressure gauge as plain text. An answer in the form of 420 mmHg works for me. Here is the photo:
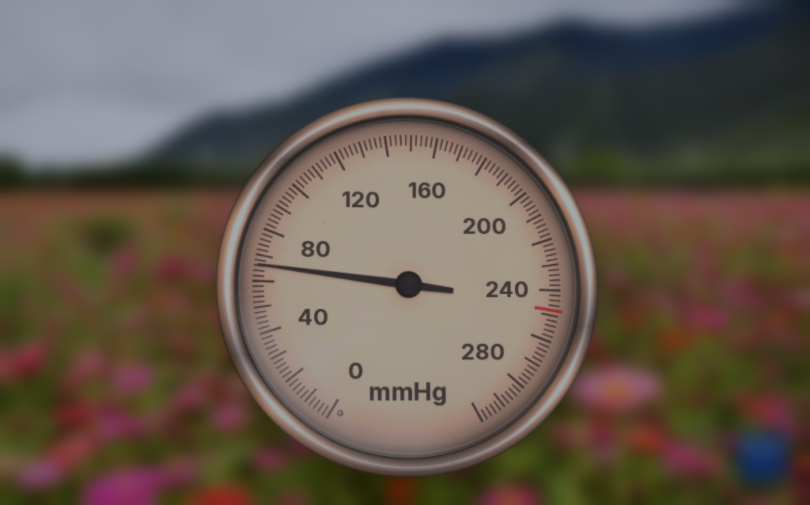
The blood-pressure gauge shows 66 mmHg
